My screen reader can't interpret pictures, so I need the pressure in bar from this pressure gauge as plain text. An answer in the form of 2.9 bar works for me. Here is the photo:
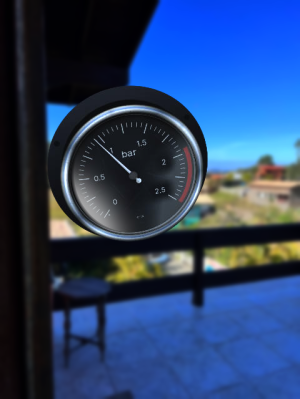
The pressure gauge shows 0.95 bar
